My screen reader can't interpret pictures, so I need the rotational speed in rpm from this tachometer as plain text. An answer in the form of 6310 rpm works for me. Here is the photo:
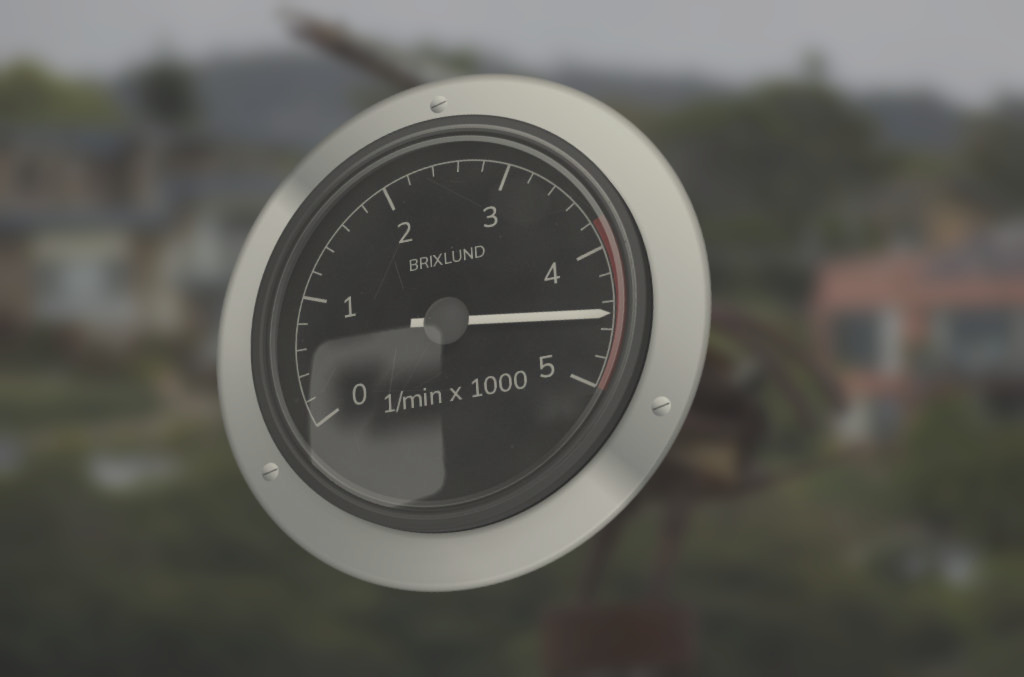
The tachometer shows 4500 rpm
